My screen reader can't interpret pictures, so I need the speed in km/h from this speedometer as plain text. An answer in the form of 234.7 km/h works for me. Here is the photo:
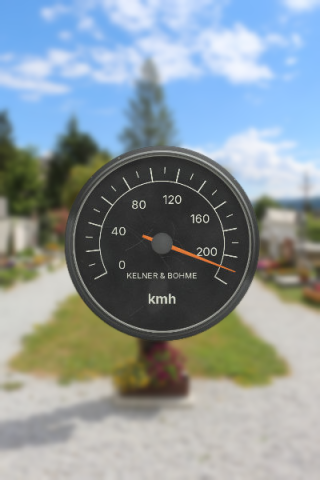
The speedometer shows 210 km/h
